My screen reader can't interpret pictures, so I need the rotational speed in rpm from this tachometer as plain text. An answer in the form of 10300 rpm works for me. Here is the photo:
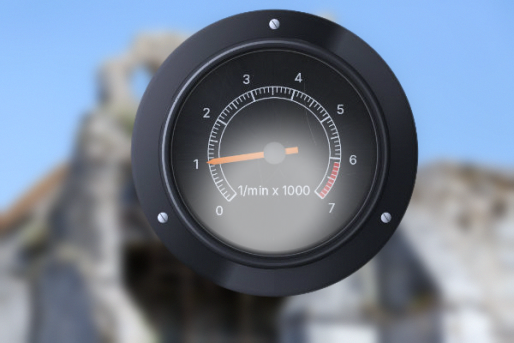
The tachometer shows 1000 rpm
